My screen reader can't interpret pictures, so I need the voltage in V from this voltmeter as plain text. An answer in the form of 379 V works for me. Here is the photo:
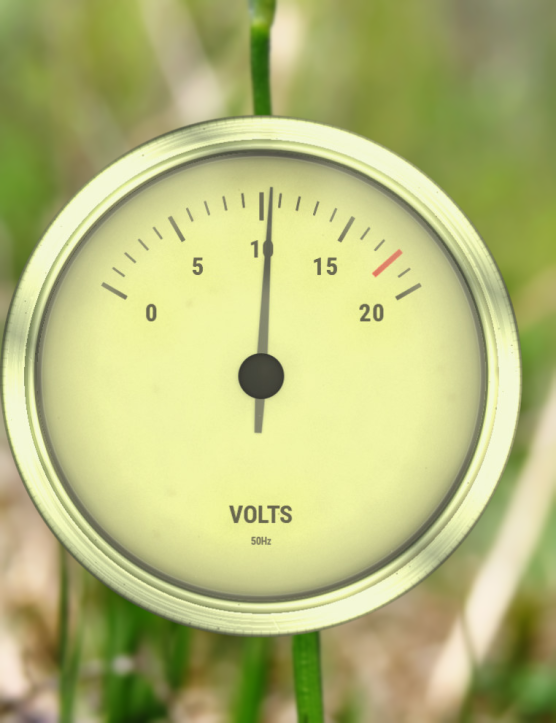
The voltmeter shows 10.5 V
